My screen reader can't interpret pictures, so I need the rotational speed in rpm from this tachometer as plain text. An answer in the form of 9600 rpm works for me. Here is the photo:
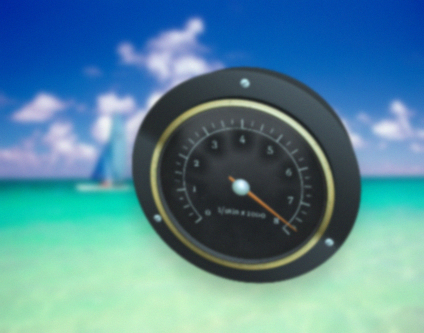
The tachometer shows 7750 rpm
